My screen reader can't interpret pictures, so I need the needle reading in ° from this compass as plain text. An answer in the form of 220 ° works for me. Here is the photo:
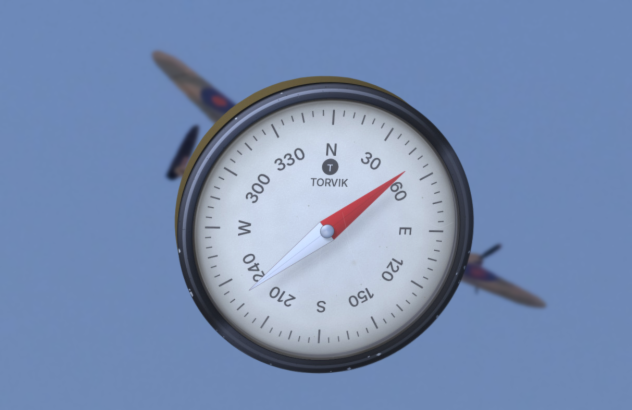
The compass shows 50 °
